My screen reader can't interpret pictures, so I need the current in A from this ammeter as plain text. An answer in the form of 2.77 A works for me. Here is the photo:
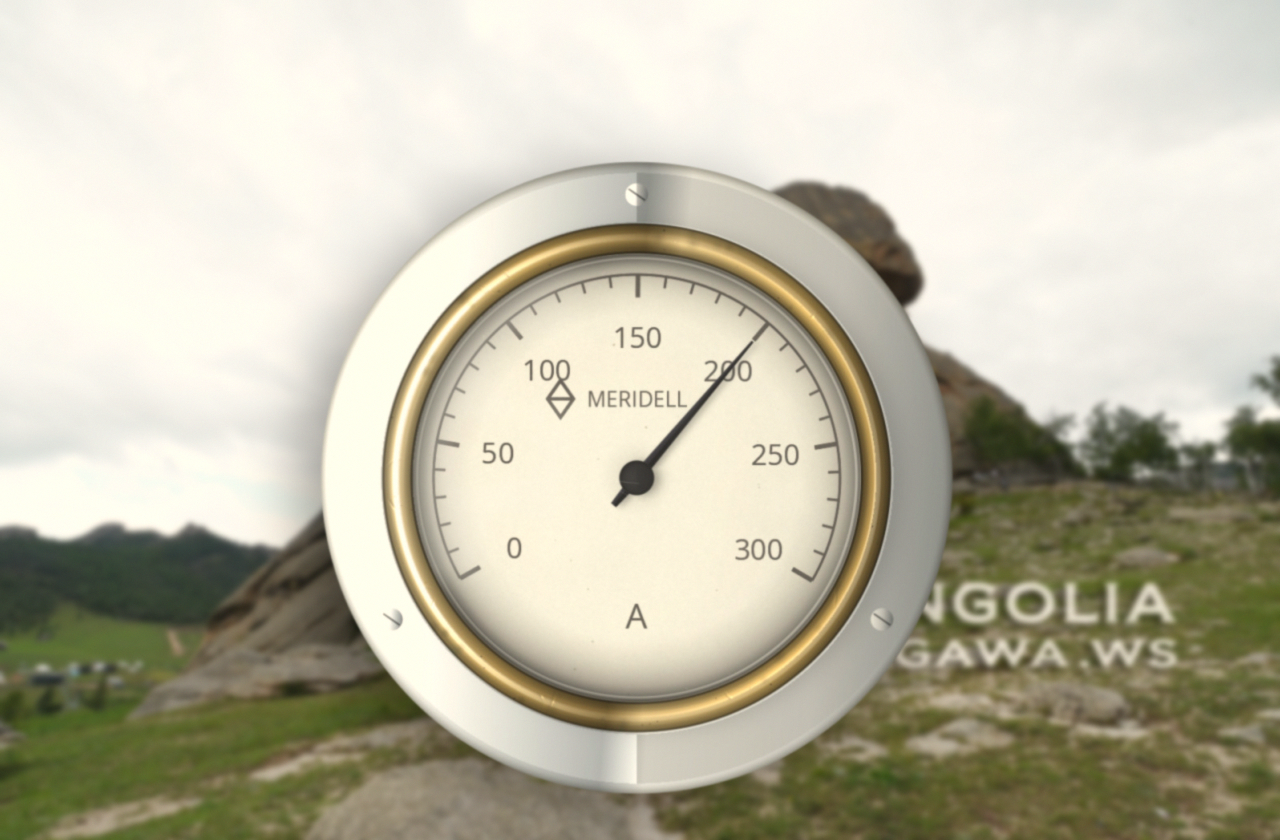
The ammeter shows 200 A
